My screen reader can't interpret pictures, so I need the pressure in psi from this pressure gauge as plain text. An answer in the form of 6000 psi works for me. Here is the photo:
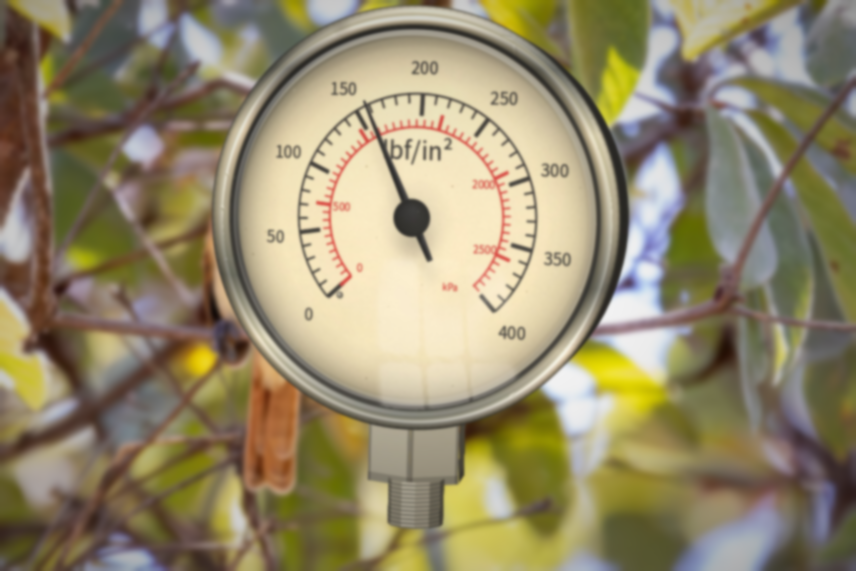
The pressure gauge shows 160 psi
